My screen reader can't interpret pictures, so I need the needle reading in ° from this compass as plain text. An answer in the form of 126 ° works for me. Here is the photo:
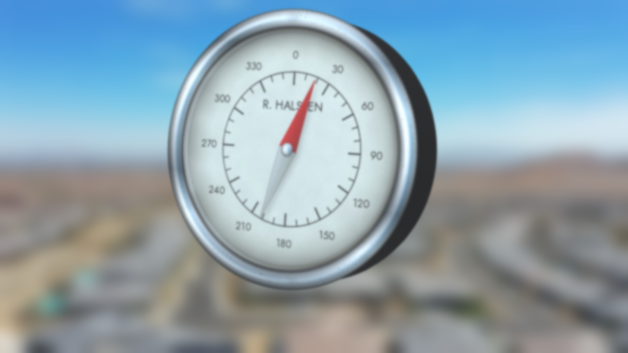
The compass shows 20 °
